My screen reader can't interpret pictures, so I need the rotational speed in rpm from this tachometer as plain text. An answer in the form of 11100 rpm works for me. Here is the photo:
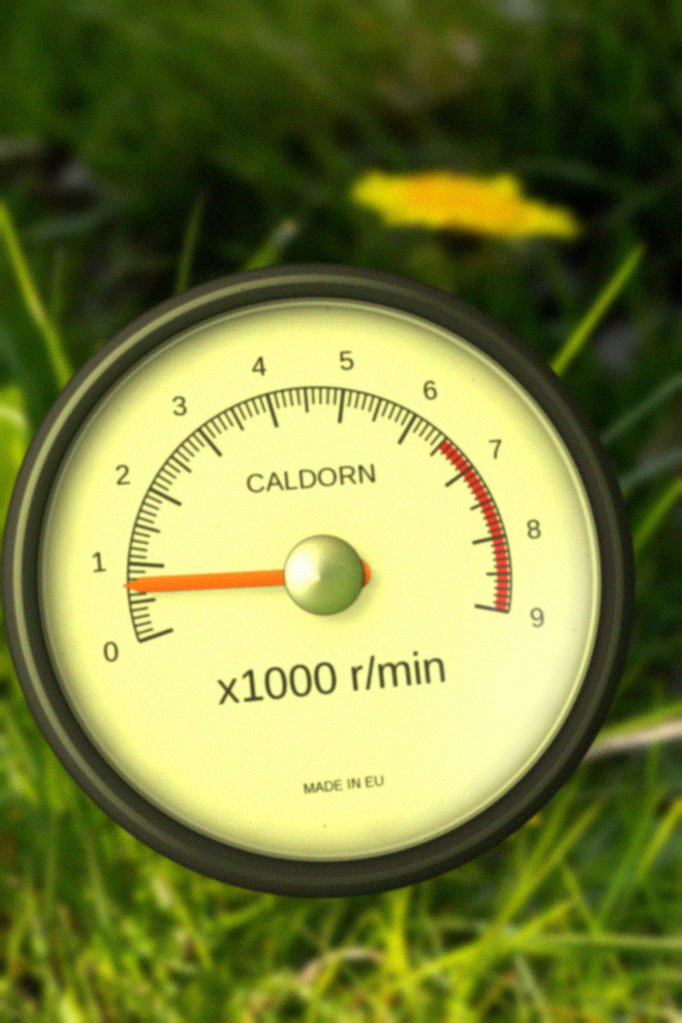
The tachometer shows 700 rpm
